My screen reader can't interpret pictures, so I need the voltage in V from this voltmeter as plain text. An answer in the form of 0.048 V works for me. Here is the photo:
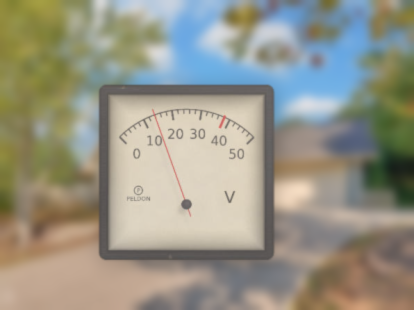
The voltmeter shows 14 V
